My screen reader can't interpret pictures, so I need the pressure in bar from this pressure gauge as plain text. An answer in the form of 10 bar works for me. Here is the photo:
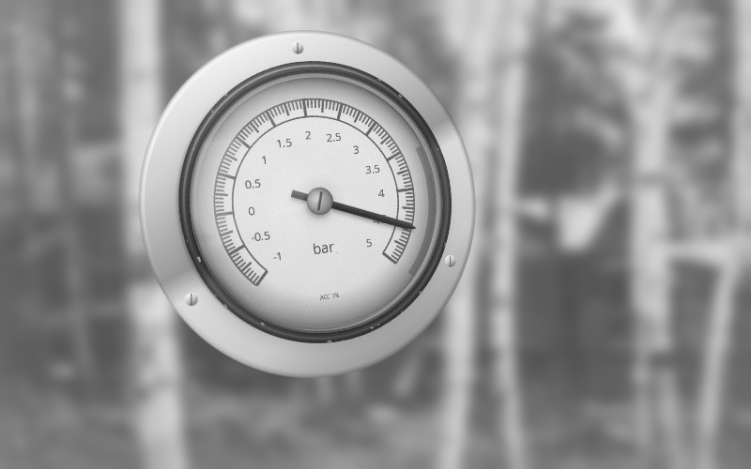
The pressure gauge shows 4.5 bar
